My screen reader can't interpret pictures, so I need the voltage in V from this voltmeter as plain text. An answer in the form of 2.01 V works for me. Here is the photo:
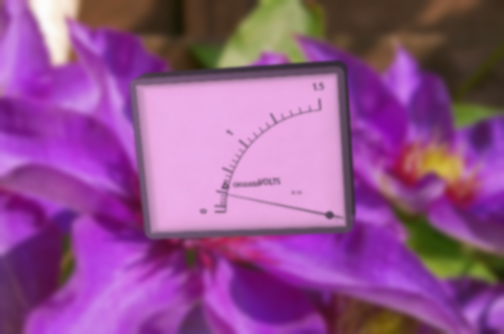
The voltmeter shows 0.5 V
